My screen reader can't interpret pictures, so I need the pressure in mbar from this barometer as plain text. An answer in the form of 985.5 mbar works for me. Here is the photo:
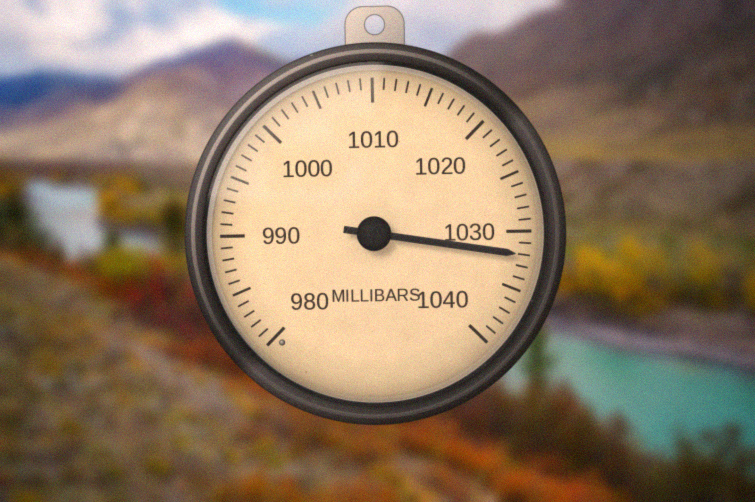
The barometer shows 1032 mbar
